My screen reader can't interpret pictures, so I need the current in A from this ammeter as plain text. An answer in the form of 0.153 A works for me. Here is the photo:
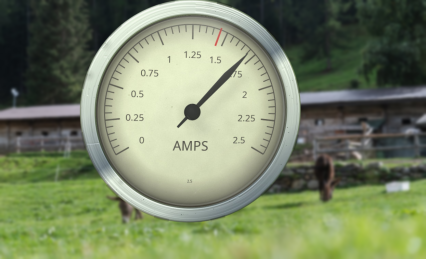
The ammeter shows 1.7 A
